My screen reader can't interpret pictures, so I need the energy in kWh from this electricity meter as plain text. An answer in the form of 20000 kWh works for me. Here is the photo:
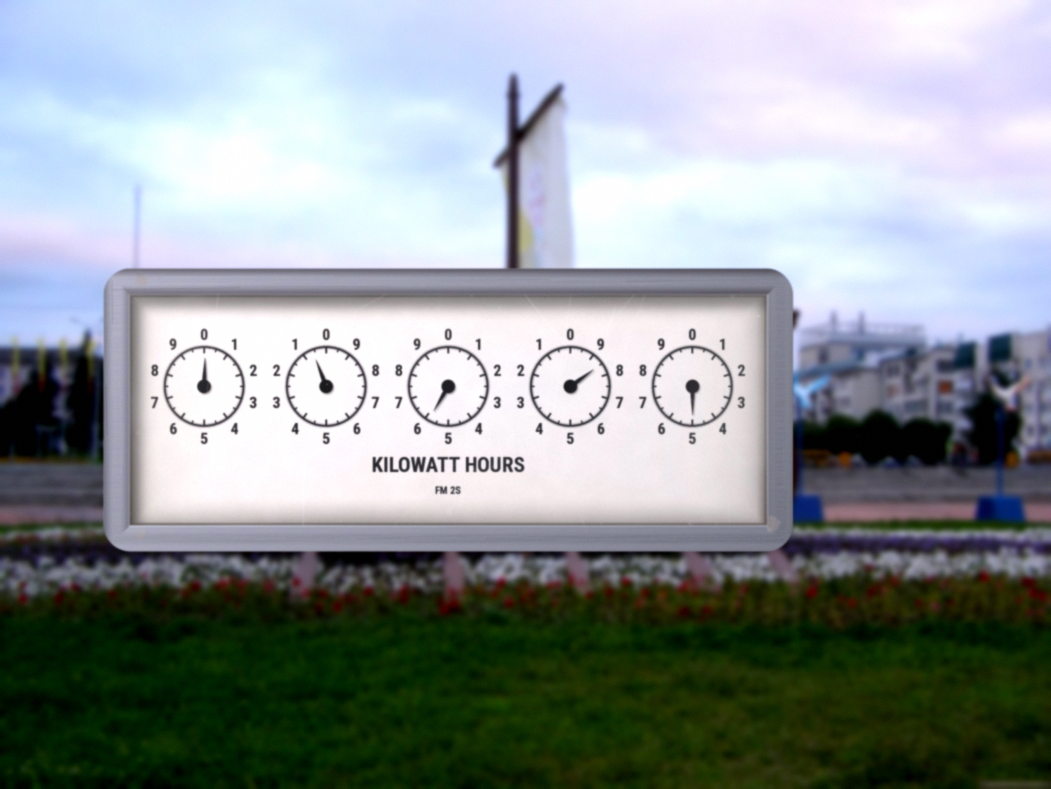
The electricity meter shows 585 kWh
